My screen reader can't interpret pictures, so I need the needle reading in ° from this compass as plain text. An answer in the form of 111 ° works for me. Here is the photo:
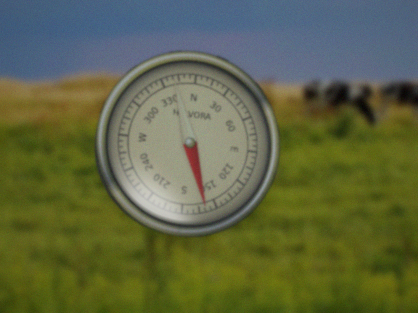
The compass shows 160 °
